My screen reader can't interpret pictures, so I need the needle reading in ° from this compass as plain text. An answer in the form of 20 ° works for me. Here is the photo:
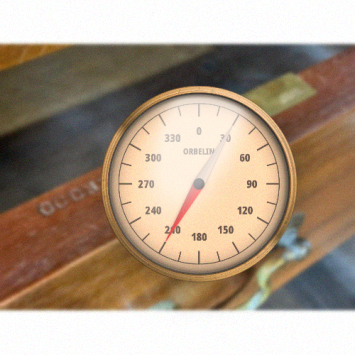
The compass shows 210 °
